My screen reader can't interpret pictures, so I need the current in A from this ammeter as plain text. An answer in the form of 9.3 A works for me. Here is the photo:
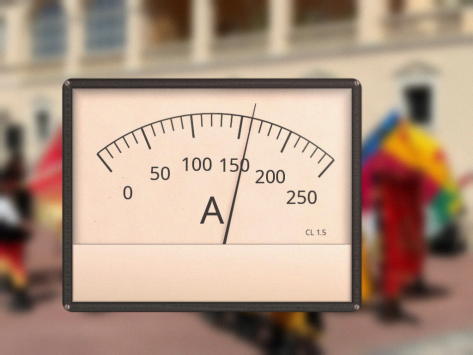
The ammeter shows 160 A
